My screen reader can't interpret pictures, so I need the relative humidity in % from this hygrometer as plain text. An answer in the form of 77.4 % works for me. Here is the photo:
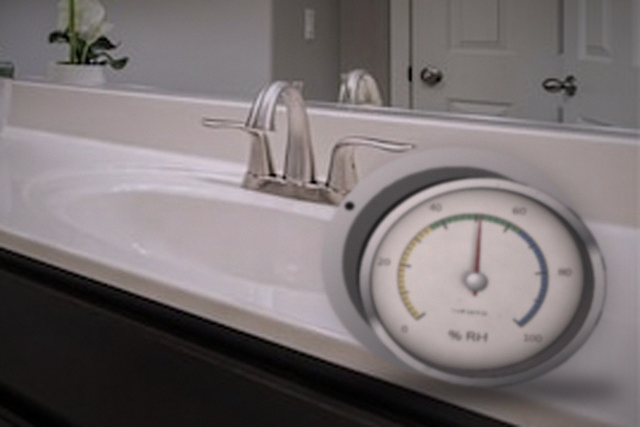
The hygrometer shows 50 %
